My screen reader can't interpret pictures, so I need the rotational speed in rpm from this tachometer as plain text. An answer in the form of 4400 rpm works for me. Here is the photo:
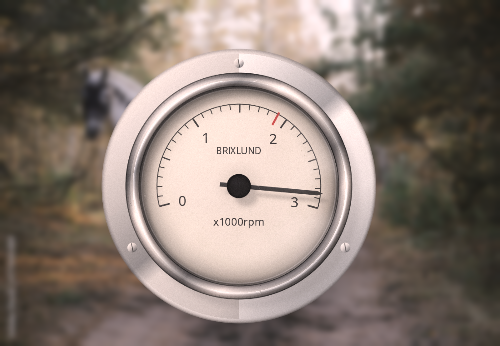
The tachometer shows 2850 rpm
